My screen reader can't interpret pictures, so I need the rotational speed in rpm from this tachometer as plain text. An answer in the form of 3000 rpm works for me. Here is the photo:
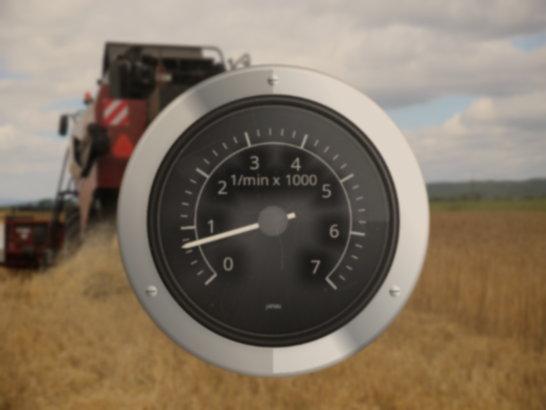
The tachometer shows 700 rpm
